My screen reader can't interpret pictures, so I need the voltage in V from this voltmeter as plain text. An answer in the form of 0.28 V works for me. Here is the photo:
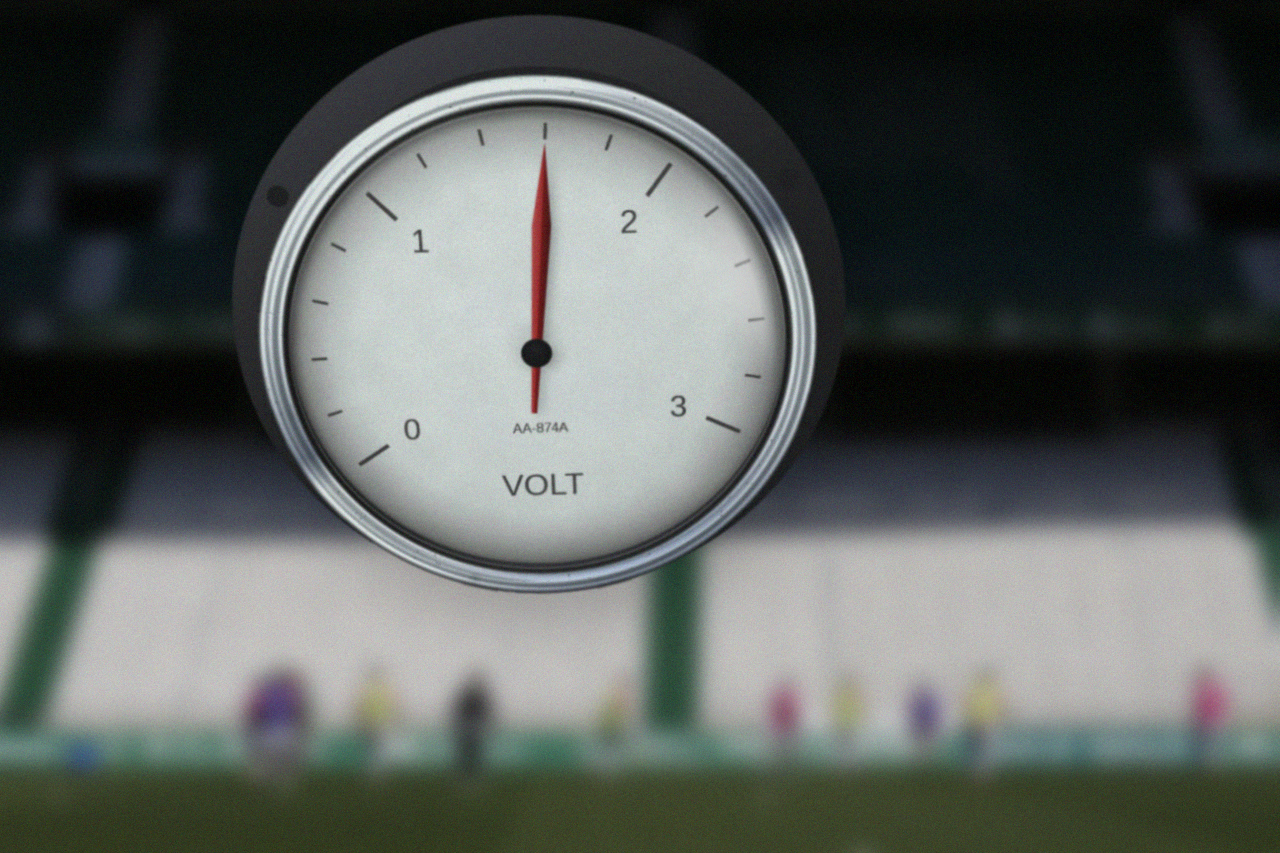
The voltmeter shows 1.6 V
